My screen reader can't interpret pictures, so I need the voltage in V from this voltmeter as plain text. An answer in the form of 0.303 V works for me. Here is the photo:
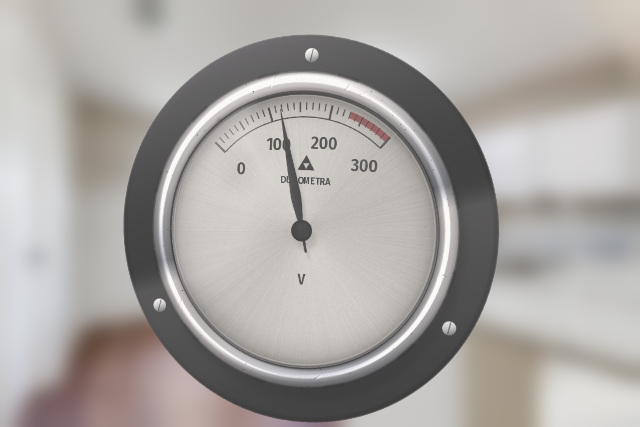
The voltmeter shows 120 V
